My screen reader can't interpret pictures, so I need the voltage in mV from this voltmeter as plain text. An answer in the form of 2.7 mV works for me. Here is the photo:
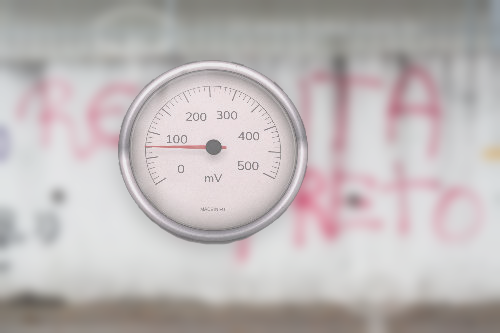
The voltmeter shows 70 mV
